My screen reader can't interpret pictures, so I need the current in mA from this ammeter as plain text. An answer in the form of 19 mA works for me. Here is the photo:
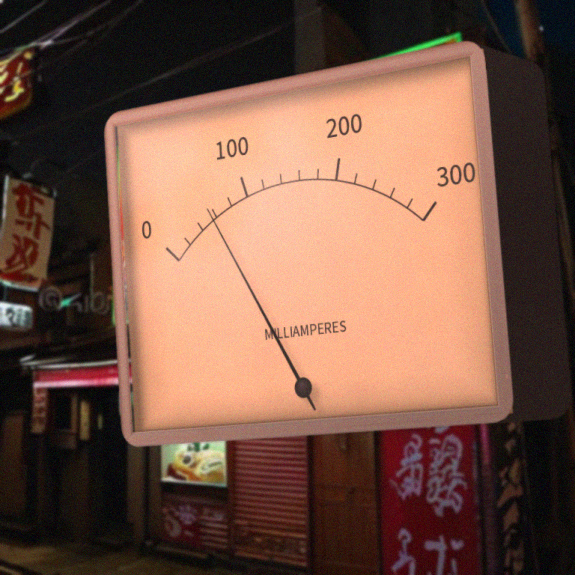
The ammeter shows 60 mA
